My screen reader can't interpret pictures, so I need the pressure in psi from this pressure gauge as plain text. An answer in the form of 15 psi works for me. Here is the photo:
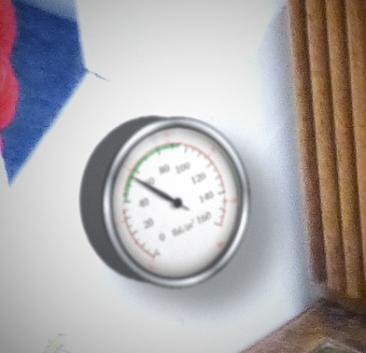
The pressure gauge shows 55 psi
